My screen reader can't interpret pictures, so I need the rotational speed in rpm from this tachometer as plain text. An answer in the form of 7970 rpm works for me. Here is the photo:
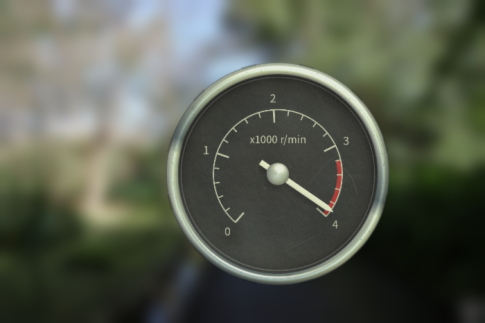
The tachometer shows 3900 rpm
